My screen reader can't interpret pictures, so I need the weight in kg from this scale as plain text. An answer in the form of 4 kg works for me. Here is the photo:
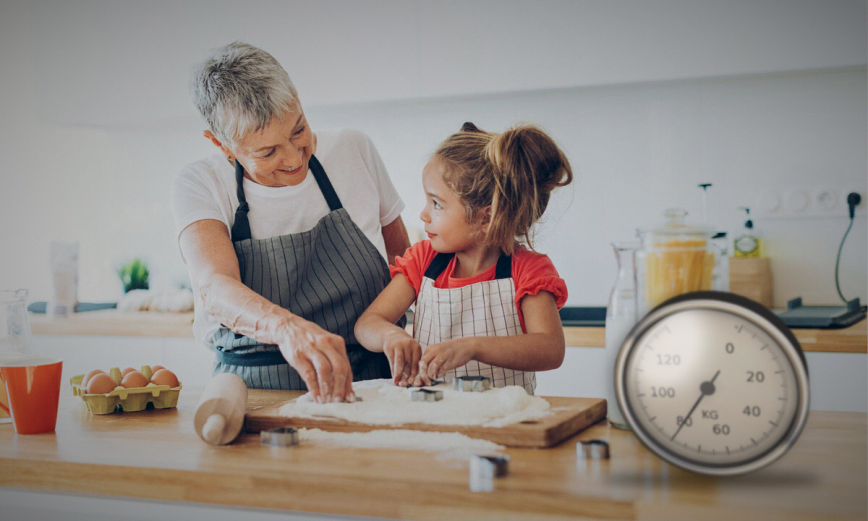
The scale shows 80 kg
